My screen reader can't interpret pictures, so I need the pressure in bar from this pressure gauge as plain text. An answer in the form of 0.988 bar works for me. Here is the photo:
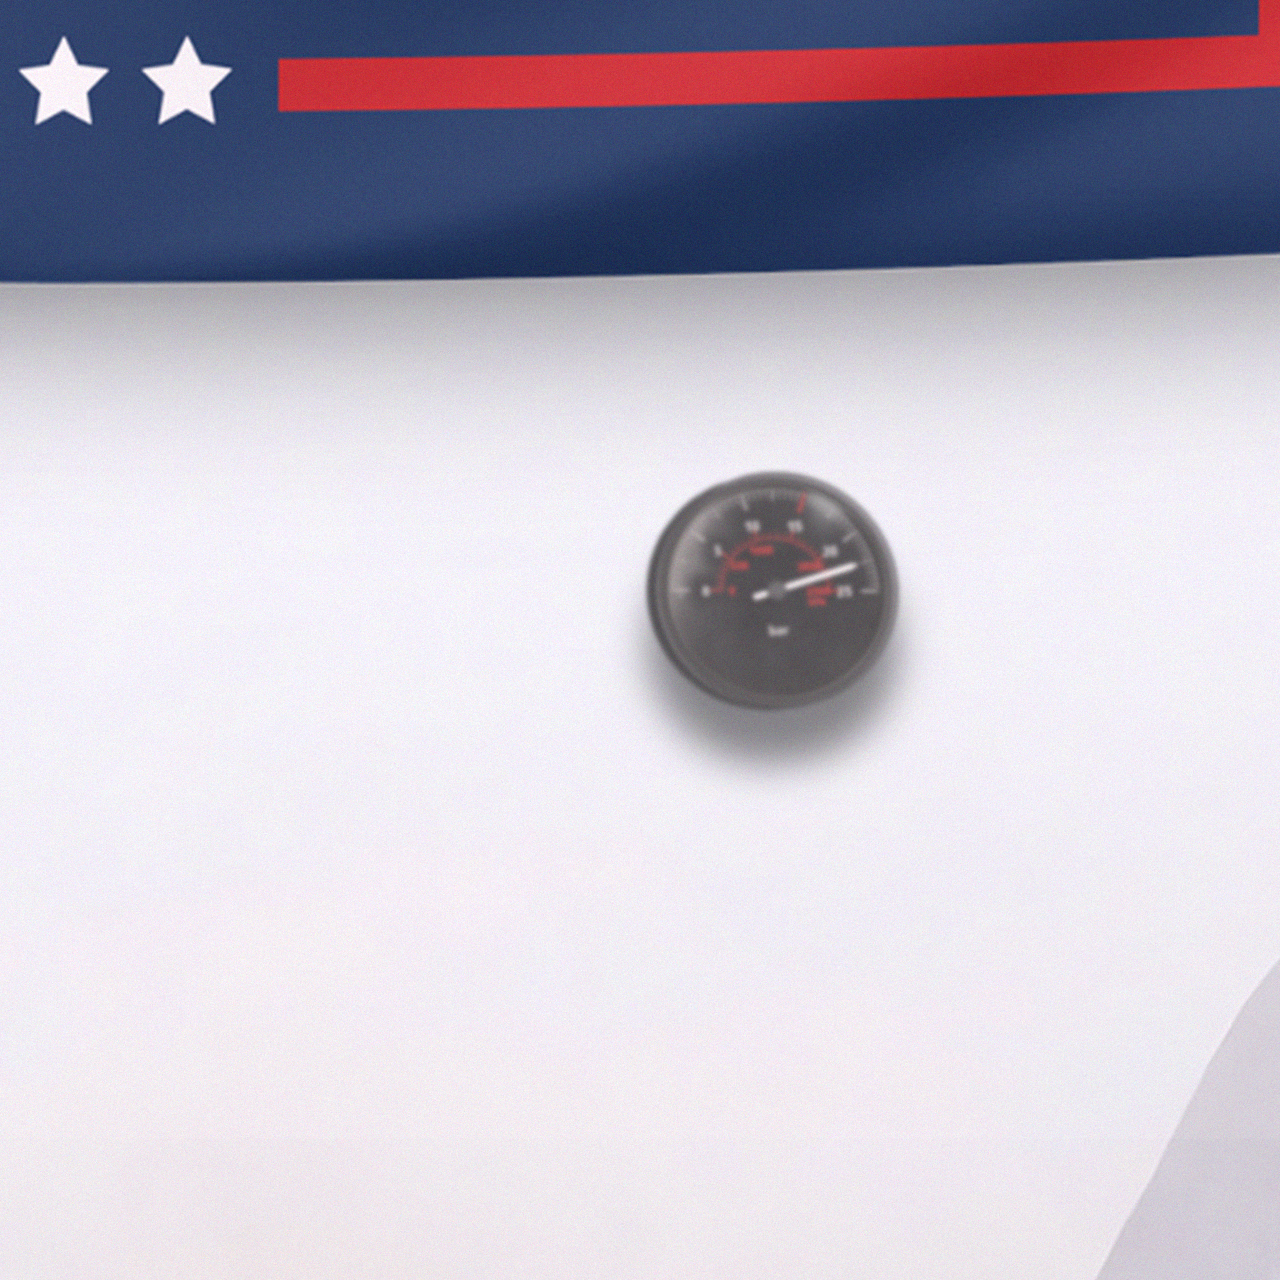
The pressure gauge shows 22.5 bar
